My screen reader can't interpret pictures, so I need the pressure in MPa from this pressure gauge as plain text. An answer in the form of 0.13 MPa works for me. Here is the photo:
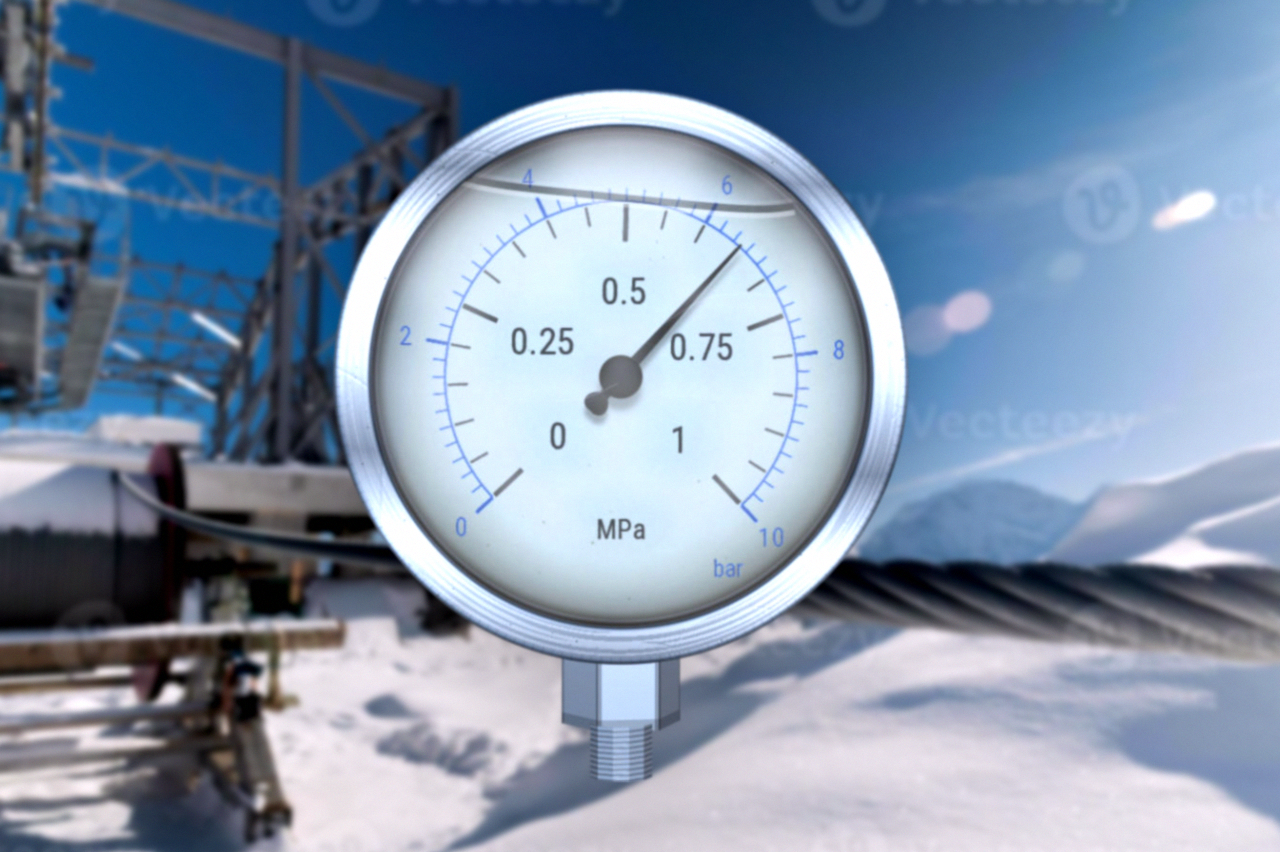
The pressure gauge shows 0.65 MPa
